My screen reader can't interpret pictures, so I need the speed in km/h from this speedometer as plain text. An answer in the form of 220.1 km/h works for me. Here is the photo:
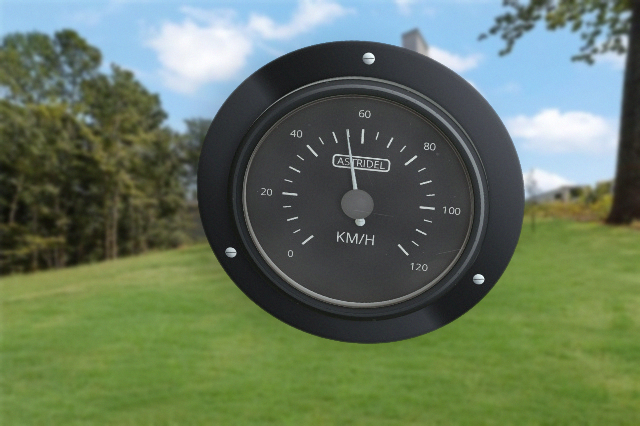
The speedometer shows 55 km/h
